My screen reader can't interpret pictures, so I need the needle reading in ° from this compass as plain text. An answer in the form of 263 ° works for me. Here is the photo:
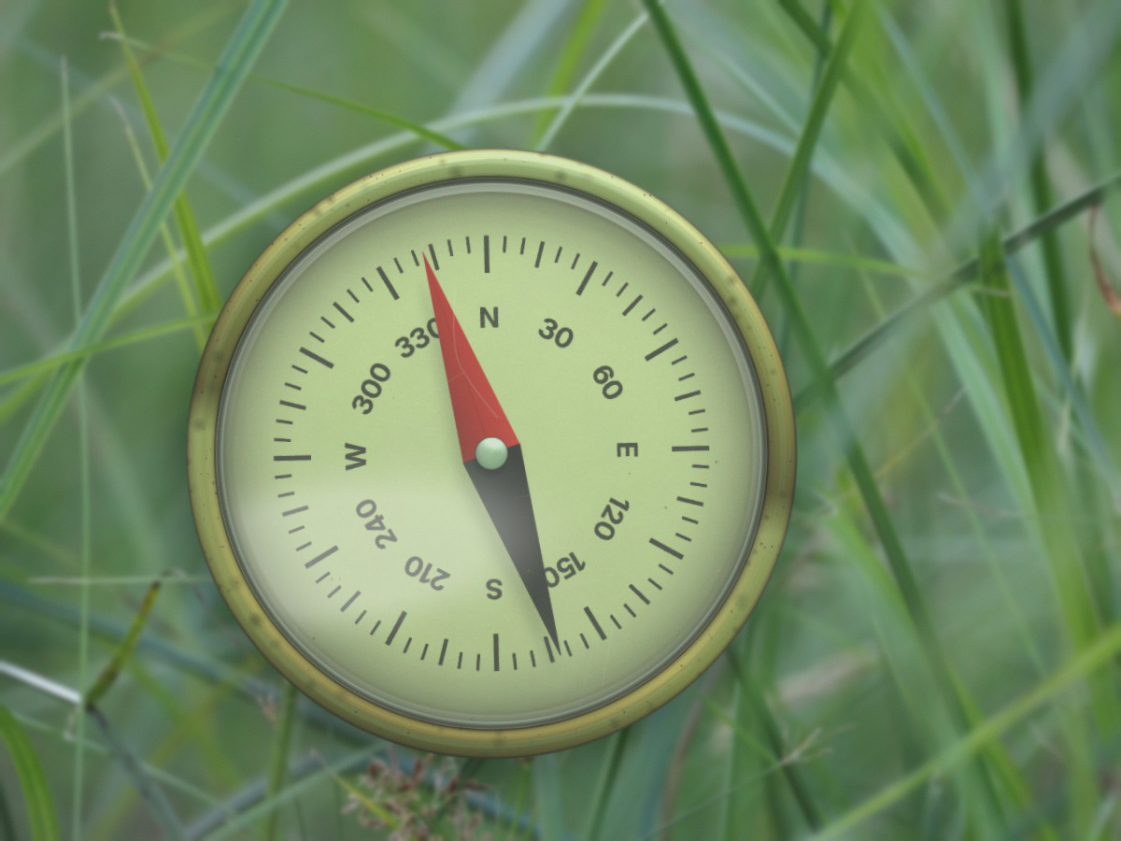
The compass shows 342.5 °
